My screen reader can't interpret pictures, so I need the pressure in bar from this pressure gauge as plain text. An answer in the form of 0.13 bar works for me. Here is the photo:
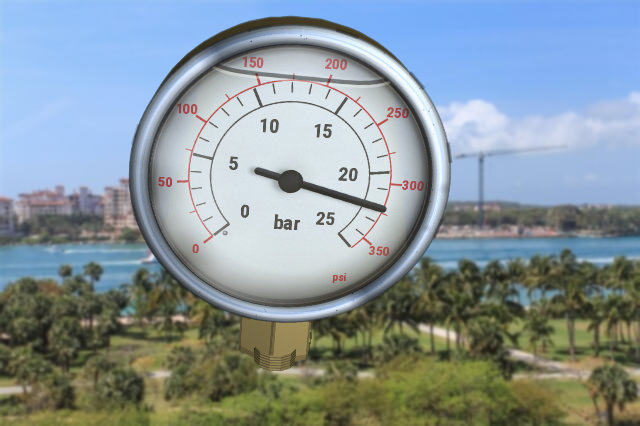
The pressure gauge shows 22 bar
